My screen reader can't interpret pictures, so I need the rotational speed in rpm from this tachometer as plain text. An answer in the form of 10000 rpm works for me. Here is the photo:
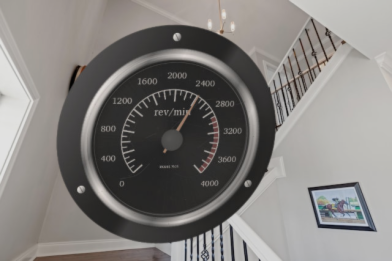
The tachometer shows 2400 rpm
